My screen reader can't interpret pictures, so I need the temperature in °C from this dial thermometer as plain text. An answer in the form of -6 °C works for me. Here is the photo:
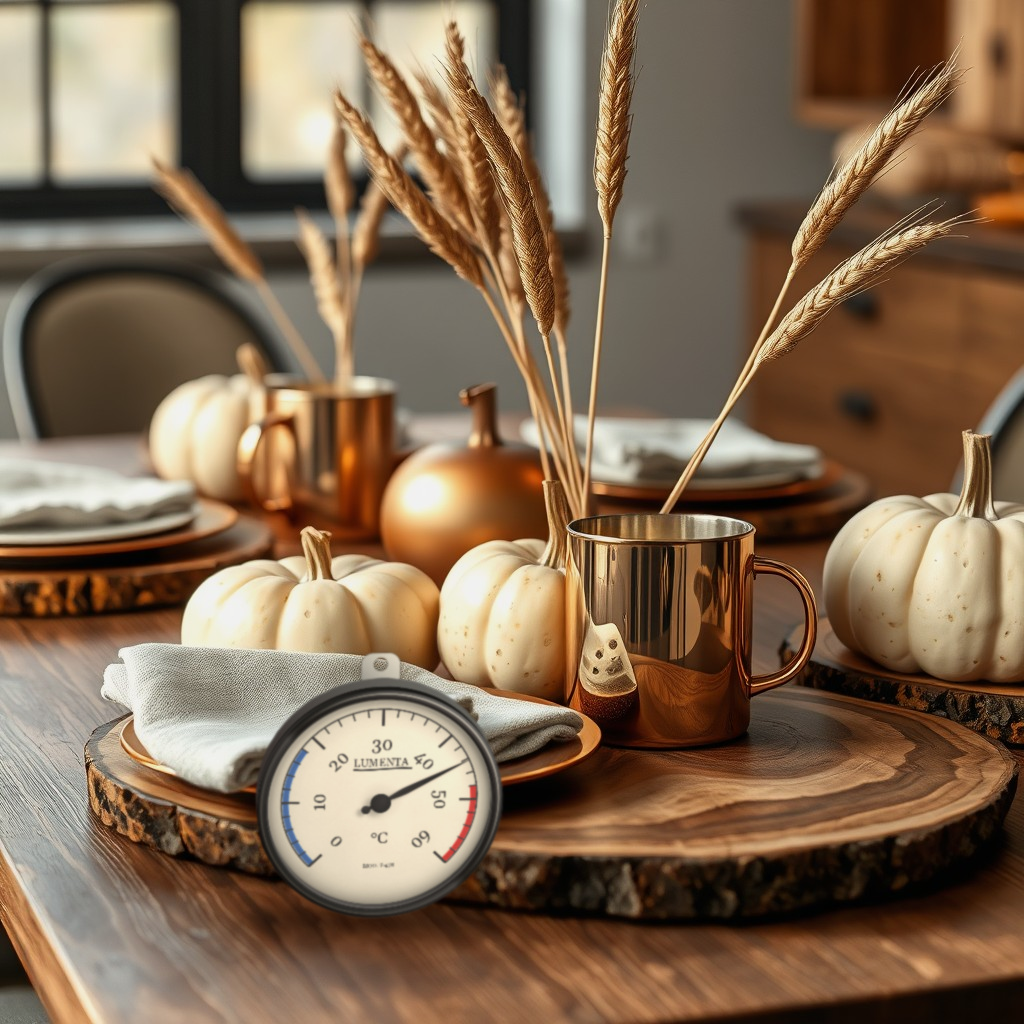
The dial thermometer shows 44 °C
